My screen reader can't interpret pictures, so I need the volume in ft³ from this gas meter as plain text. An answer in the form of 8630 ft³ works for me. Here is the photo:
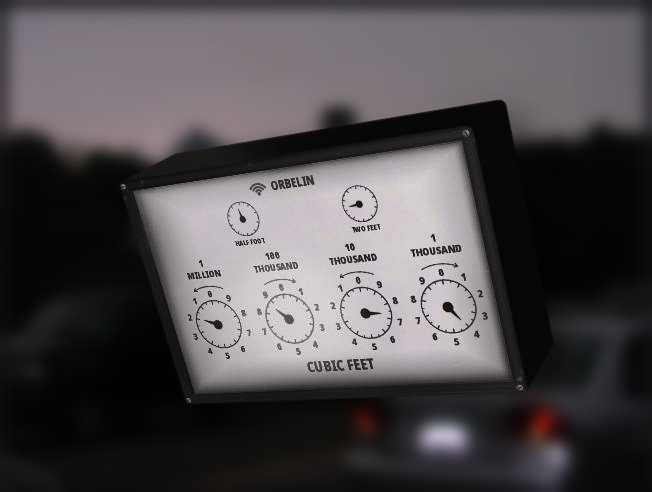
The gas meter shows 187400 ft³
